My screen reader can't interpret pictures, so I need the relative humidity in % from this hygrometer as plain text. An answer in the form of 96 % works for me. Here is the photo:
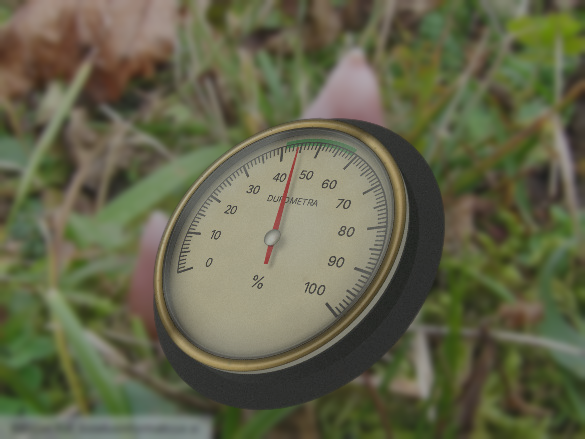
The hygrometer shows 45 %
